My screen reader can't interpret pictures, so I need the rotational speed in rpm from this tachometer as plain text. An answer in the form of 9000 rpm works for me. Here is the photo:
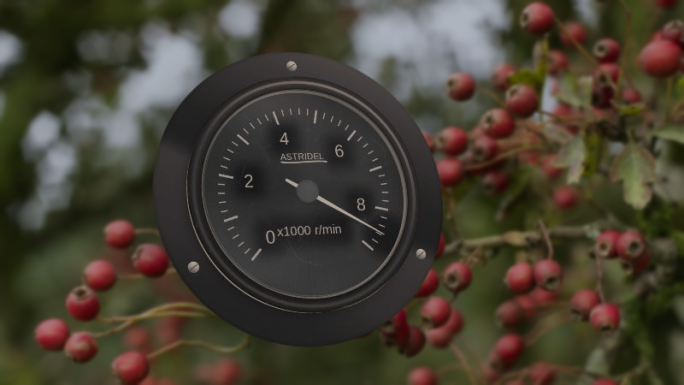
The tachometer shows 8600 rpm
